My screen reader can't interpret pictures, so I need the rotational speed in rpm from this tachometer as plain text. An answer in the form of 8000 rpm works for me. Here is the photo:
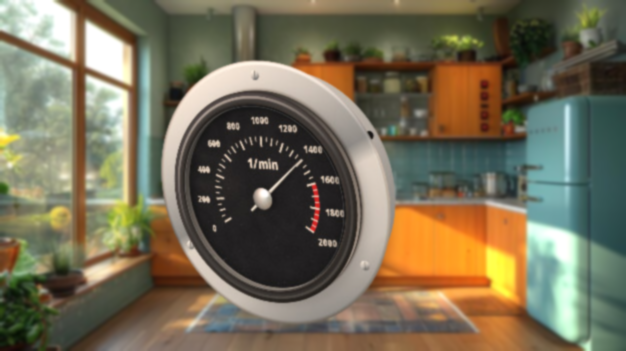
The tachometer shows 1400 rpm
